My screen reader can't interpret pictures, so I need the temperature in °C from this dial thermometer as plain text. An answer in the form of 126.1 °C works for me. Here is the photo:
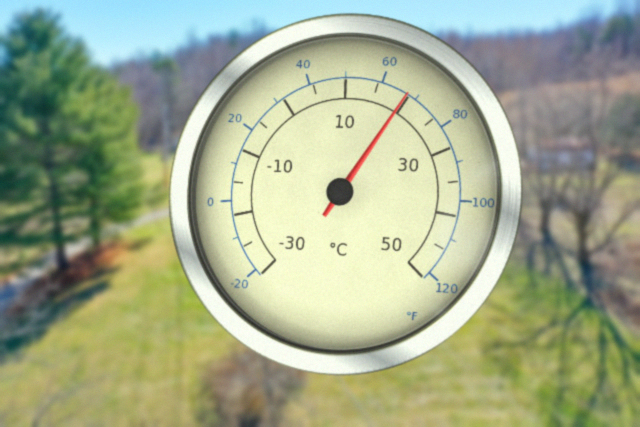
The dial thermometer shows 20 °C
